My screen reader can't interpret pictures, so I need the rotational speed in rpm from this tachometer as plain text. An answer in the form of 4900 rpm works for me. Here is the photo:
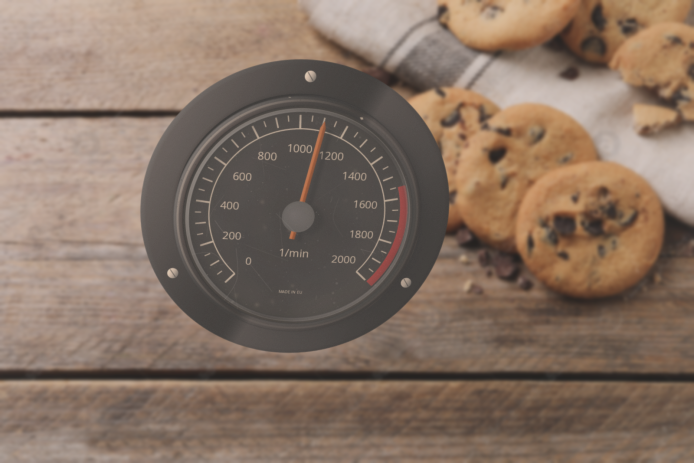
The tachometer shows 1100 rpm
